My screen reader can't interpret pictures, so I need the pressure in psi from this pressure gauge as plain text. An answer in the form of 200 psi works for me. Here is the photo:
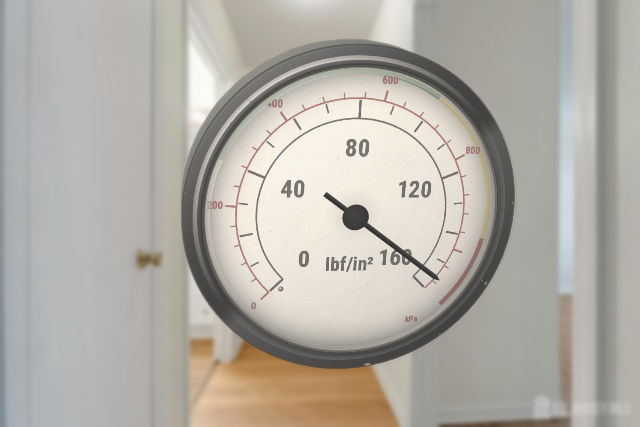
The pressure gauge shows 155 psi
